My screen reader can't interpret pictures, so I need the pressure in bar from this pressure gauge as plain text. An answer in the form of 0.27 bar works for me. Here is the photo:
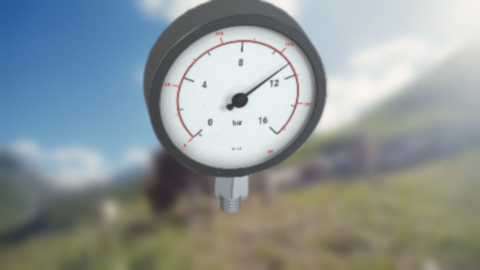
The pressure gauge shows 11 bar
